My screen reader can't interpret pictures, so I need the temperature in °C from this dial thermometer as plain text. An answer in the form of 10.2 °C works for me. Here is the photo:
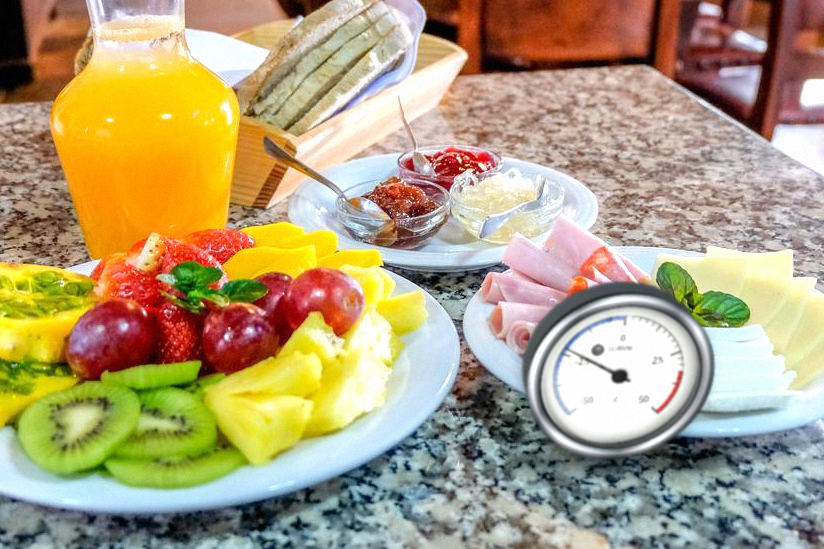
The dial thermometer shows -22.5 °C
